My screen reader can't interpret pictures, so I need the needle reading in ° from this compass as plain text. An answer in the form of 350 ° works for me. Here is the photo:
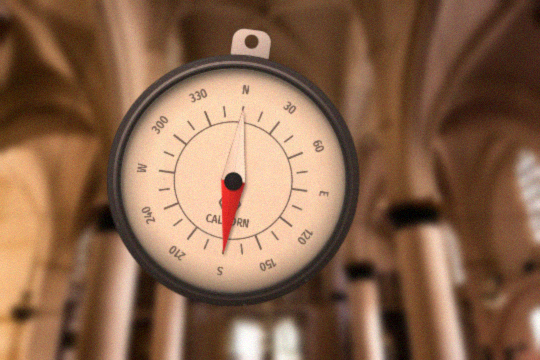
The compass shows 180 °
